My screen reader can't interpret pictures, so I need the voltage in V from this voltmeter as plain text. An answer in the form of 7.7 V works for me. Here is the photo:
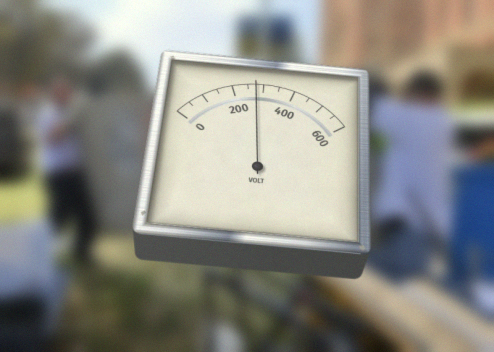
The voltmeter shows 275 V
